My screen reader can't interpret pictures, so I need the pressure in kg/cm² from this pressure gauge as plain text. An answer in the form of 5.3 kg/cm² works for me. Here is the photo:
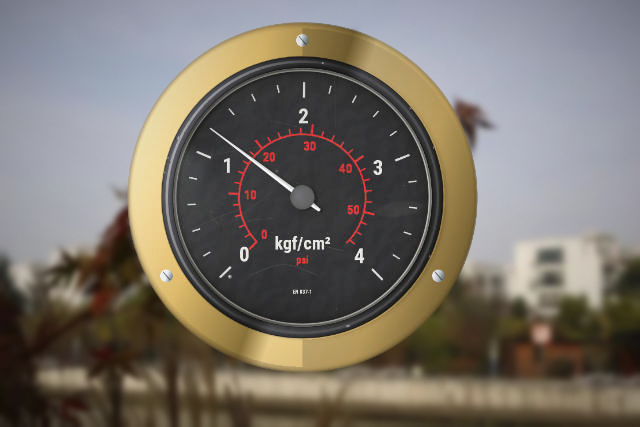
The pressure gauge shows 1.2 kg/cm²
